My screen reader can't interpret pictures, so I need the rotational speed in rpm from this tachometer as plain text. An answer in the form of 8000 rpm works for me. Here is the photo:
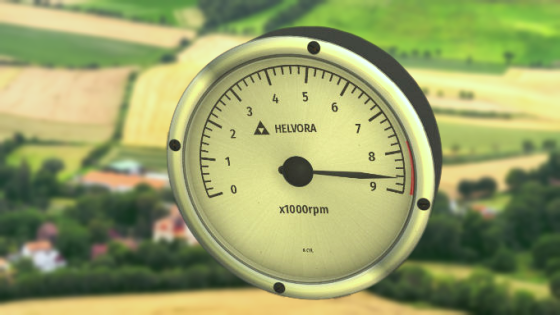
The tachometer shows 8600 rpm
